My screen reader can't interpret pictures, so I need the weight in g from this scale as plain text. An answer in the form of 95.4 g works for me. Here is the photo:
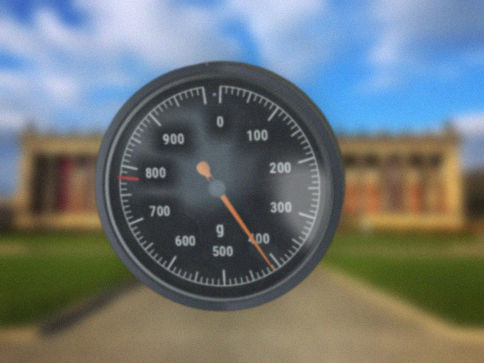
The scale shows 410 g
